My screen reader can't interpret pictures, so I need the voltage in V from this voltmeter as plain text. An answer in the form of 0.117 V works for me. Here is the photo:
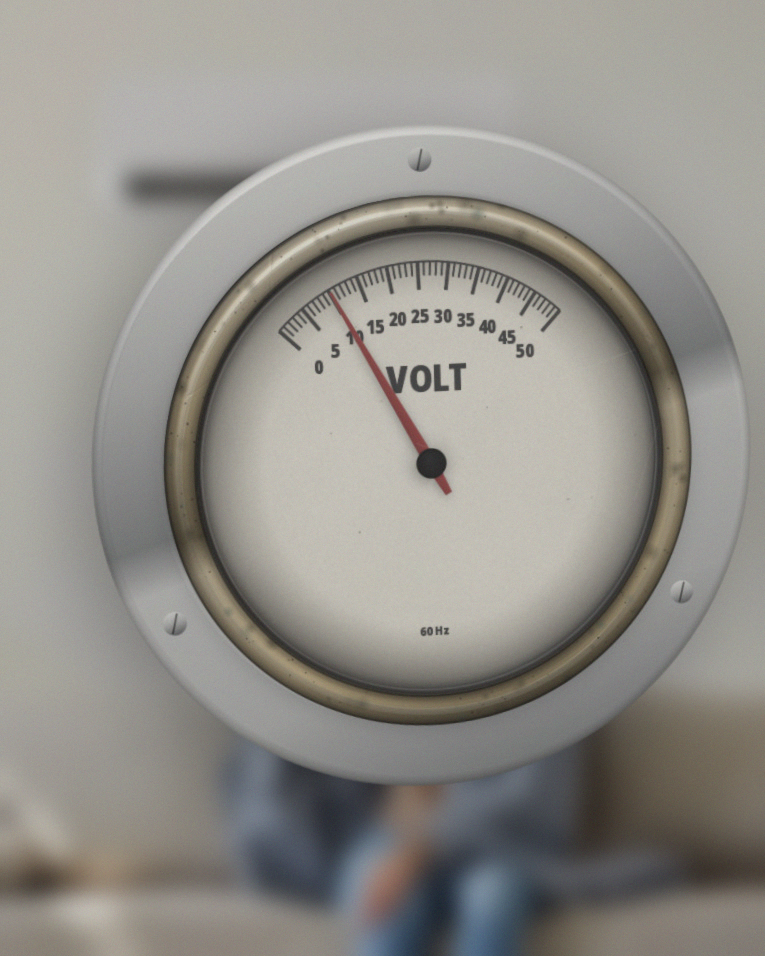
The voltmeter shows 10 V
